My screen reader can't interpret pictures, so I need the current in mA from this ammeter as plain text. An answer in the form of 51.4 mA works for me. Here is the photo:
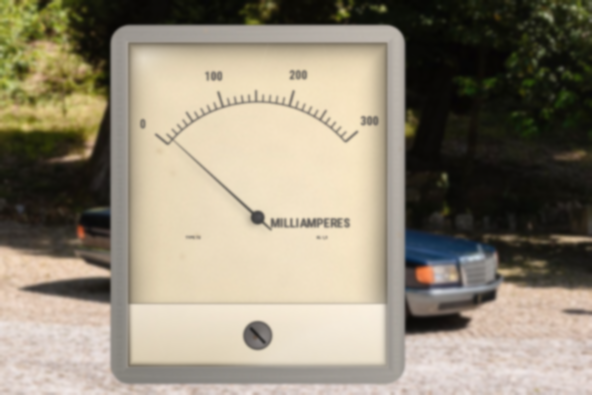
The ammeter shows 10 mA
